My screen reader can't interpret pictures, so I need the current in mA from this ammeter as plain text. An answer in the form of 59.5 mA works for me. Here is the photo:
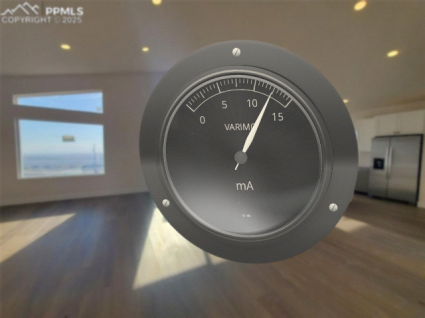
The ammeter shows 12.5 mA
